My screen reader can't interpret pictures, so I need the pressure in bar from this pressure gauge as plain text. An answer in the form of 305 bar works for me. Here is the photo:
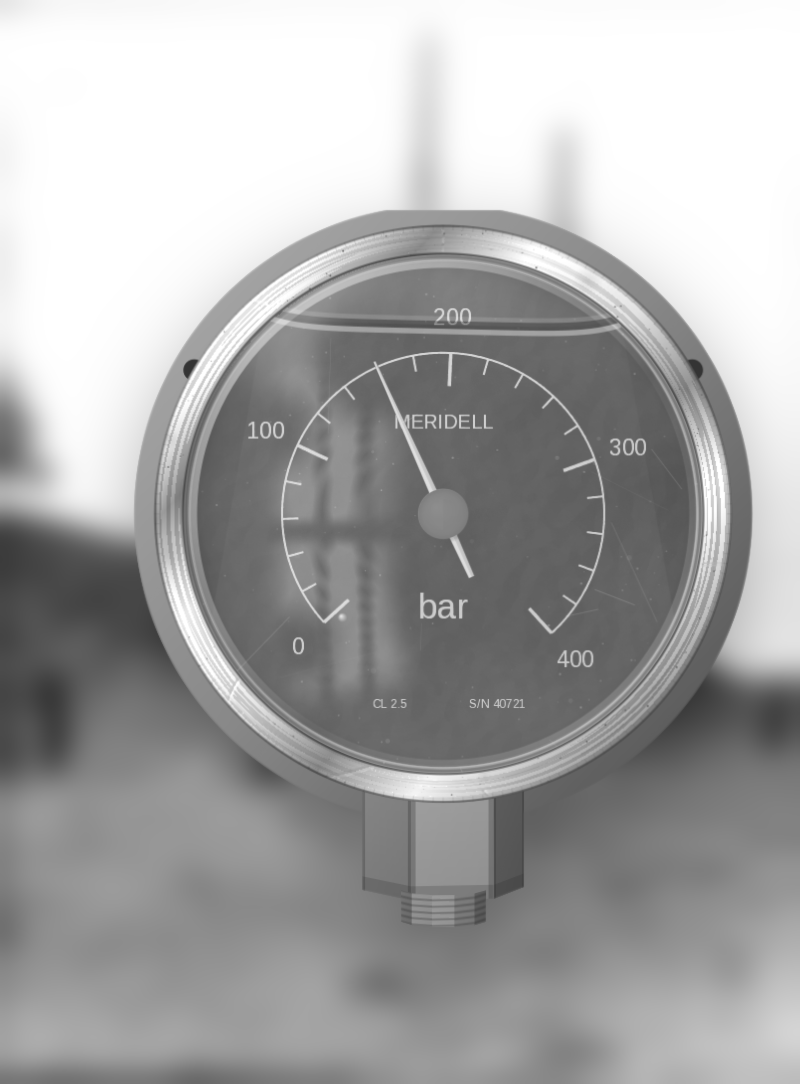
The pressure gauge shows 160 bar
